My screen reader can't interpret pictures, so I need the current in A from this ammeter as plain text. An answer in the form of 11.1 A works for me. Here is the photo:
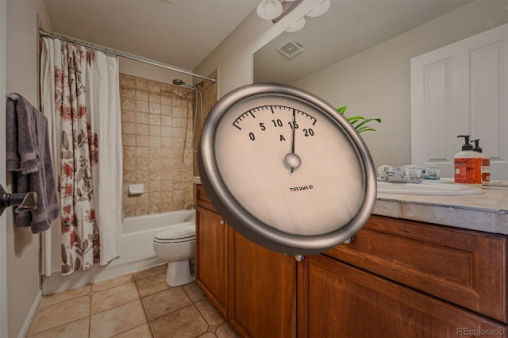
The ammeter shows 15 A
